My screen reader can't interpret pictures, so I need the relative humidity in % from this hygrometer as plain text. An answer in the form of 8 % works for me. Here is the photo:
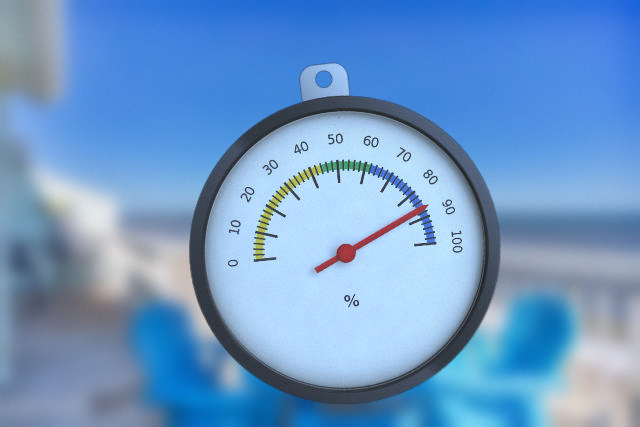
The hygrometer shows 86 %
